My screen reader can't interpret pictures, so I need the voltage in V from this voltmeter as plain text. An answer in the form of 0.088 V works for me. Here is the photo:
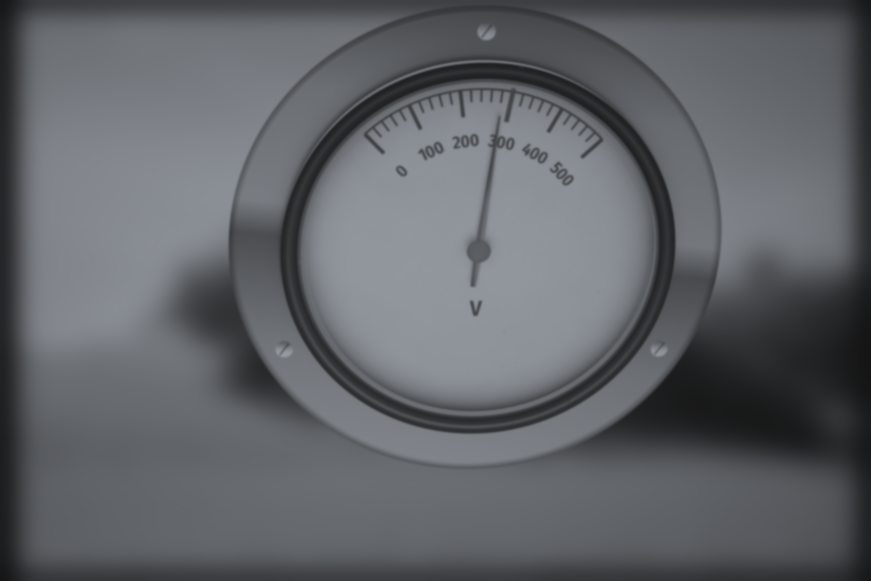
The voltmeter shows 280 V
